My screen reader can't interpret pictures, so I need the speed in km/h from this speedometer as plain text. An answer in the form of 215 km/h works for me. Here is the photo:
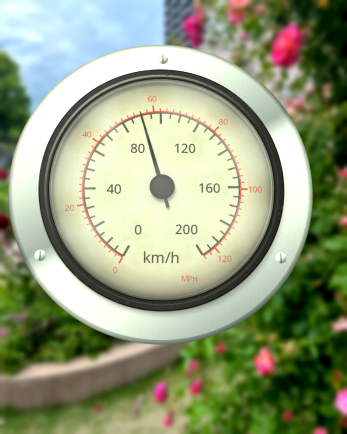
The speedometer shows 90 km/h
